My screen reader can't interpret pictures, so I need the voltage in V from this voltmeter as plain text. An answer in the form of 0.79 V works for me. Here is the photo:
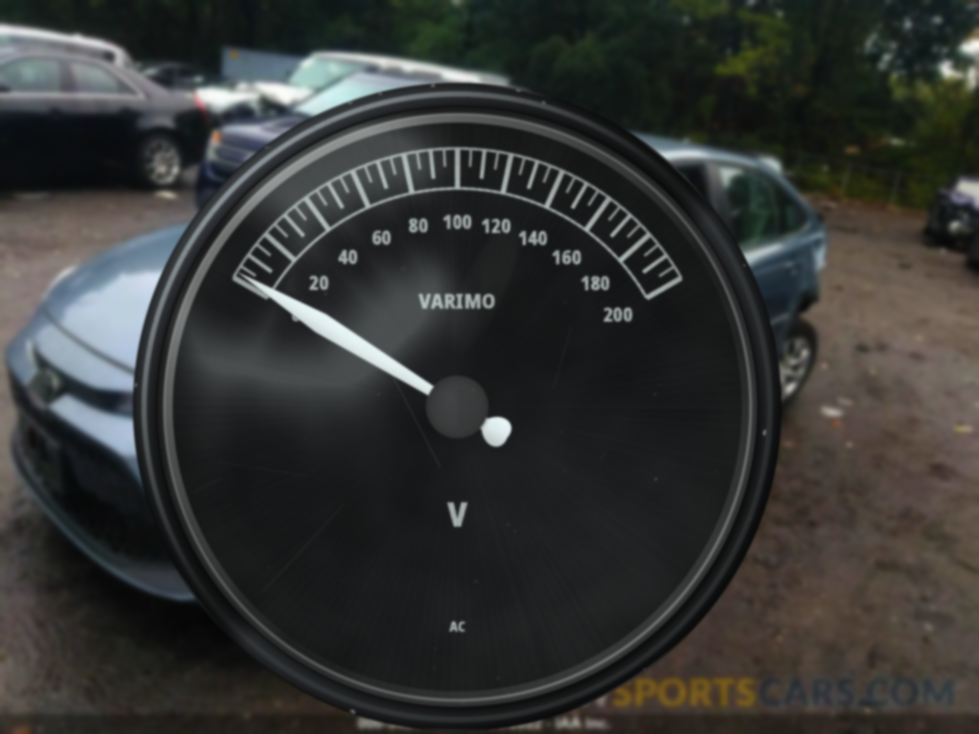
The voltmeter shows 2.5 V
